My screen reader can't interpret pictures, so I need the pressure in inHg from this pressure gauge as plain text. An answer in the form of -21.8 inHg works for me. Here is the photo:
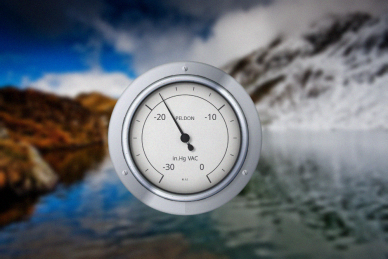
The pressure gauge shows -18 inHg
